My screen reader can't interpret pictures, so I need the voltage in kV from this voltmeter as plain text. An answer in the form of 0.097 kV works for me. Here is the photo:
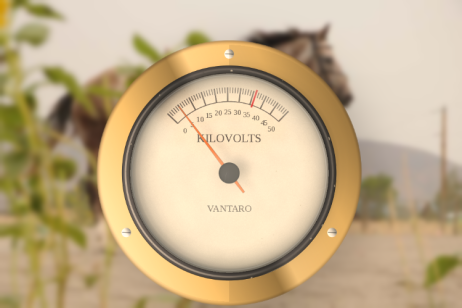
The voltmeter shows 5 kV
